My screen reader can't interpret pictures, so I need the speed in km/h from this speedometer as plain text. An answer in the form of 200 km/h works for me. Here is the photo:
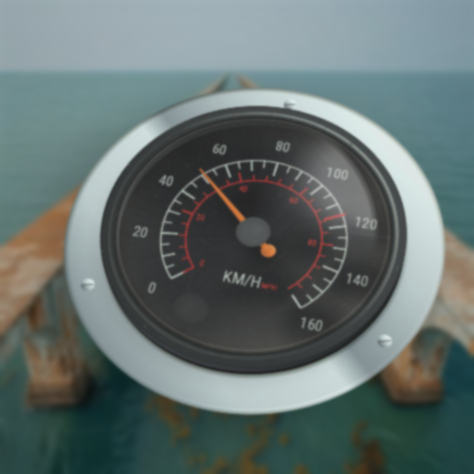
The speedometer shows 50 km/h
